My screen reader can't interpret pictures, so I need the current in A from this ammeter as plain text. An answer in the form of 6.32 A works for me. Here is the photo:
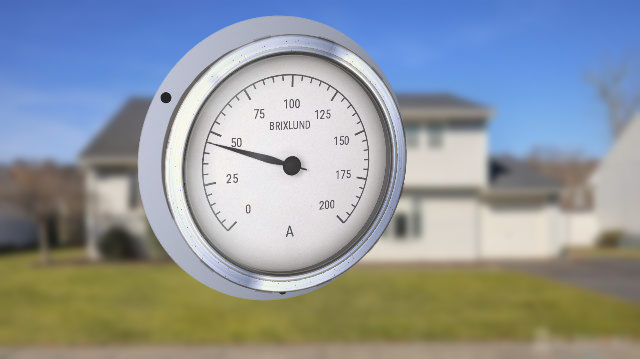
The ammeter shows 45 A
